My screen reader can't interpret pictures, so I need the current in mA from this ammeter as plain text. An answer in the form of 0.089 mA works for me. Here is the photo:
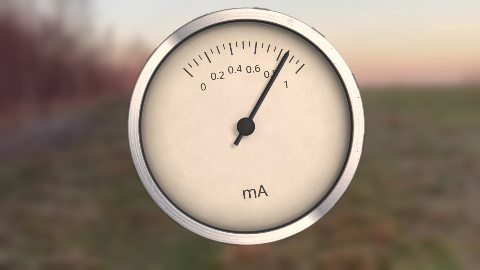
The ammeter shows 0.85 mA
